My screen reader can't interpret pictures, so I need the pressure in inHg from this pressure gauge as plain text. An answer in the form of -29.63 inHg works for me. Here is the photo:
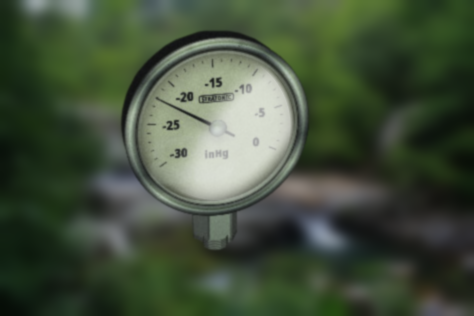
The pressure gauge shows -22 inHg
